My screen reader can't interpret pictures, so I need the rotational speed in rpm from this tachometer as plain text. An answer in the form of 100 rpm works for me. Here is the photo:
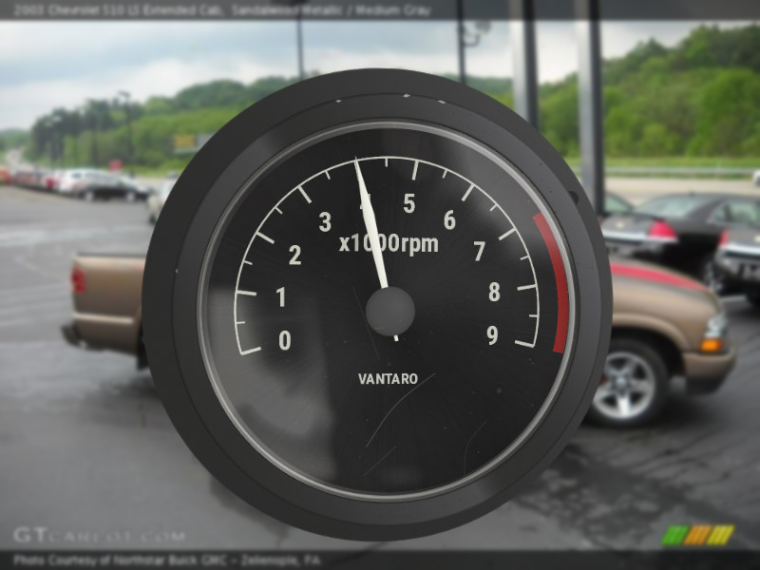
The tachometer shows 4000 rpm
